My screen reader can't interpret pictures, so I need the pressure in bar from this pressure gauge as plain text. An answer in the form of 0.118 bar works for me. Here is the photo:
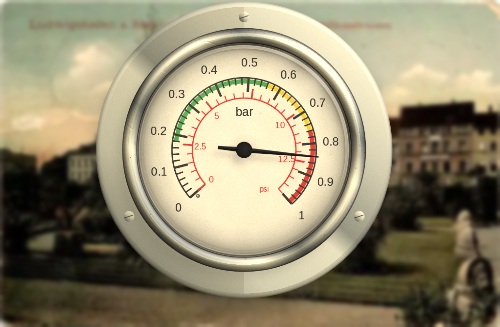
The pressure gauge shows 0.84 bar
